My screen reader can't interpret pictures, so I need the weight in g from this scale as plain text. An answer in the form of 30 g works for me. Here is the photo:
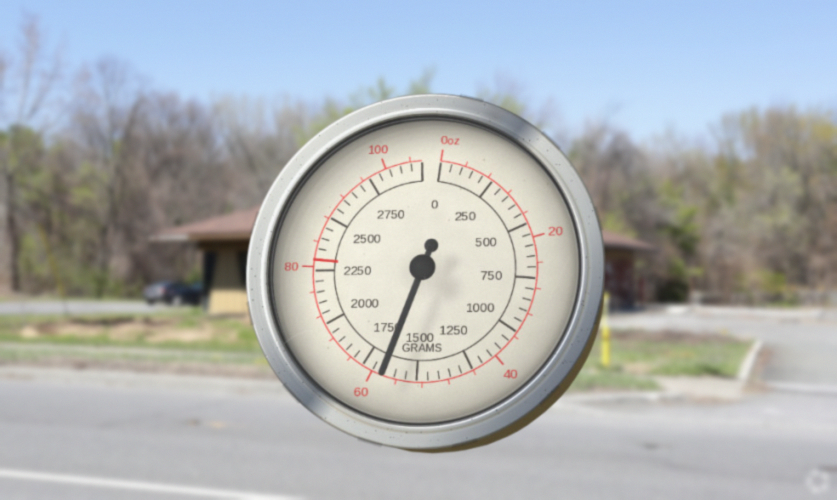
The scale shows 1650 g
